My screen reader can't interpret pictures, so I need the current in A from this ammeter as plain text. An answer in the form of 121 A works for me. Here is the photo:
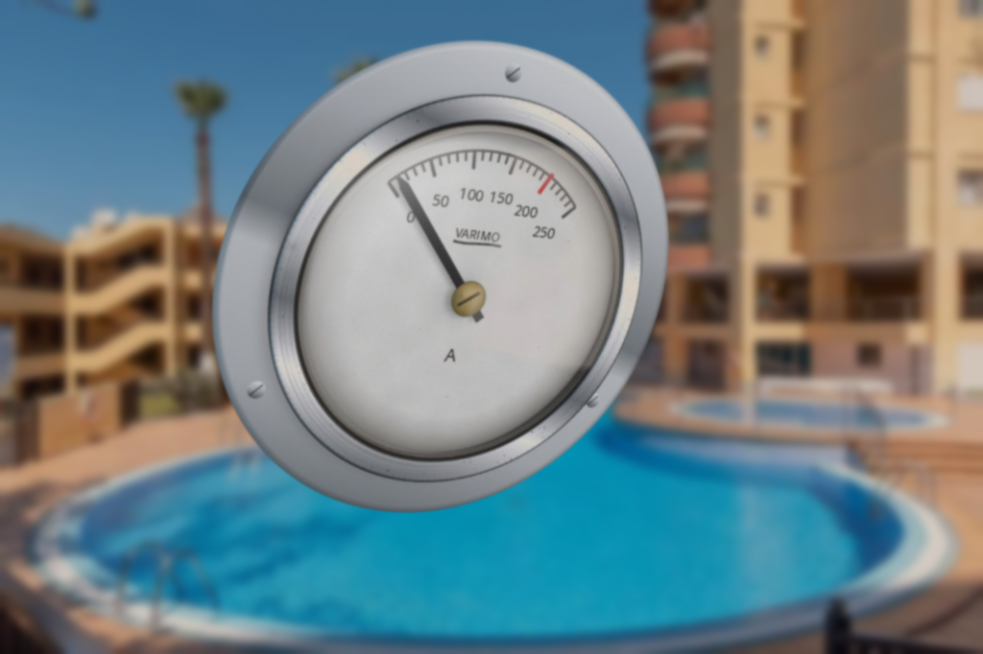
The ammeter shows 10 A
